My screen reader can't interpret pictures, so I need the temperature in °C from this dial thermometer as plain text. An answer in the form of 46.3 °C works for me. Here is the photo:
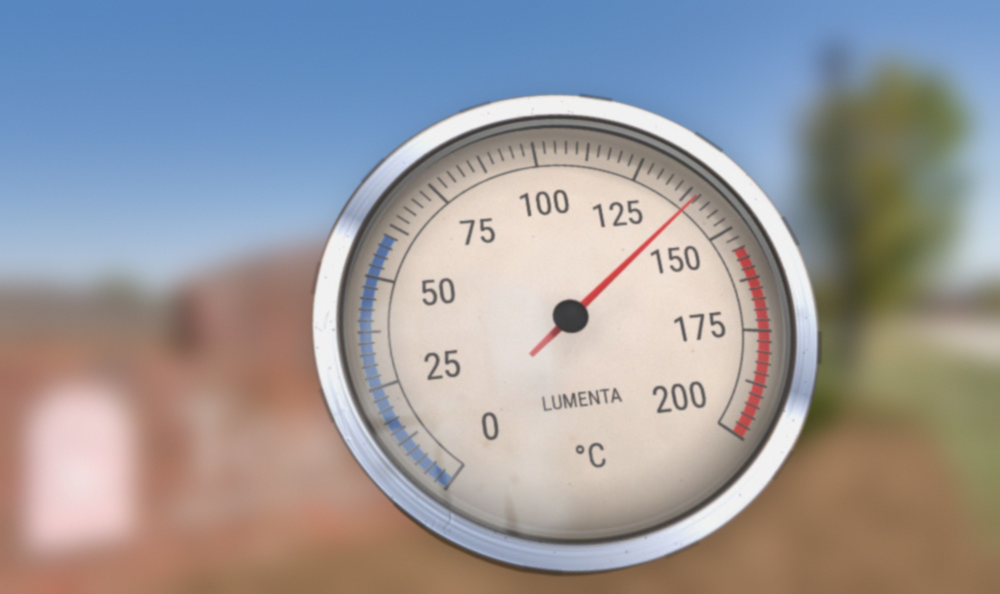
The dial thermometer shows 140 °C
